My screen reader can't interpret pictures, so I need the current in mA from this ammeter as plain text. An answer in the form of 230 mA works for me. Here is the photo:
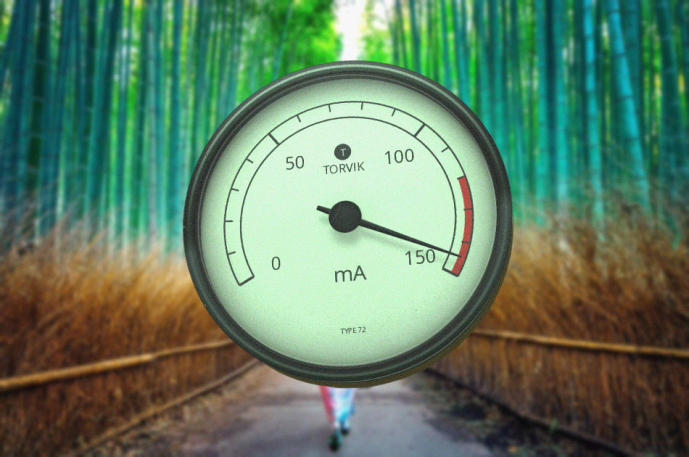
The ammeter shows 145 mA
